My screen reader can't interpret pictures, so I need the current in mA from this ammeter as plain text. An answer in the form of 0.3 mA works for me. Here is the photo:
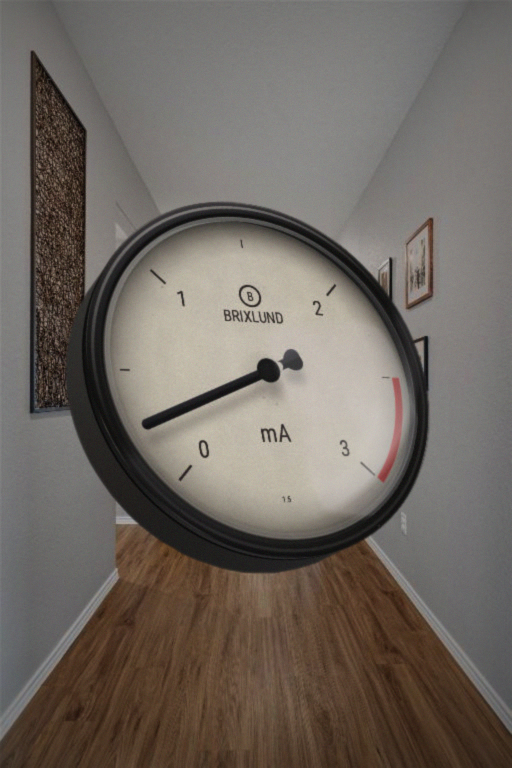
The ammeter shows 0.25 mA
